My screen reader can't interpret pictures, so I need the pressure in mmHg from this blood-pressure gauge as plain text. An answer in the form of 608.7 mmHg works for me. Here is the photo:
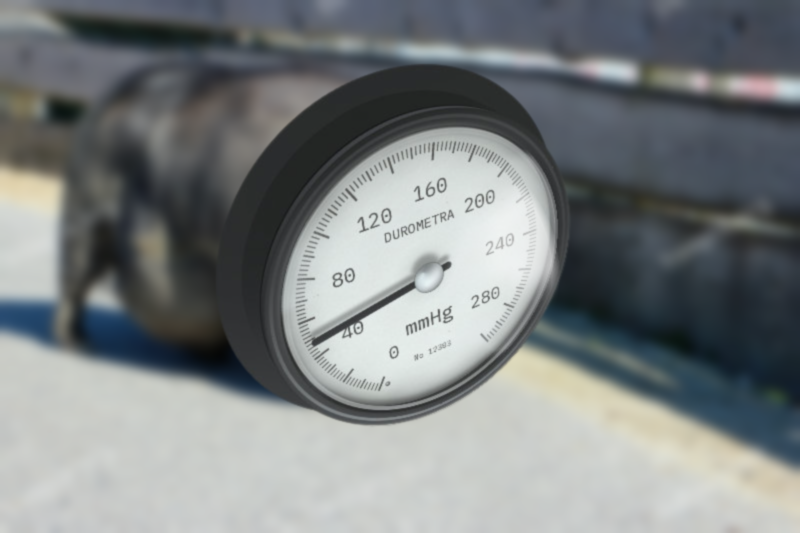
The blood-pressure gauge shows 50 mmHg
